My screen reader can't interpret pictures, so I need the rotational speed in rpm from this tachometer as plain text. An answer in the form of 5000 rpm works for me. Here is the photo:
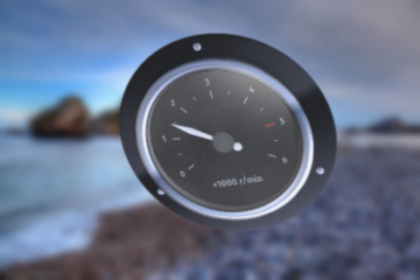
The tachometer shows 1500 rpm
